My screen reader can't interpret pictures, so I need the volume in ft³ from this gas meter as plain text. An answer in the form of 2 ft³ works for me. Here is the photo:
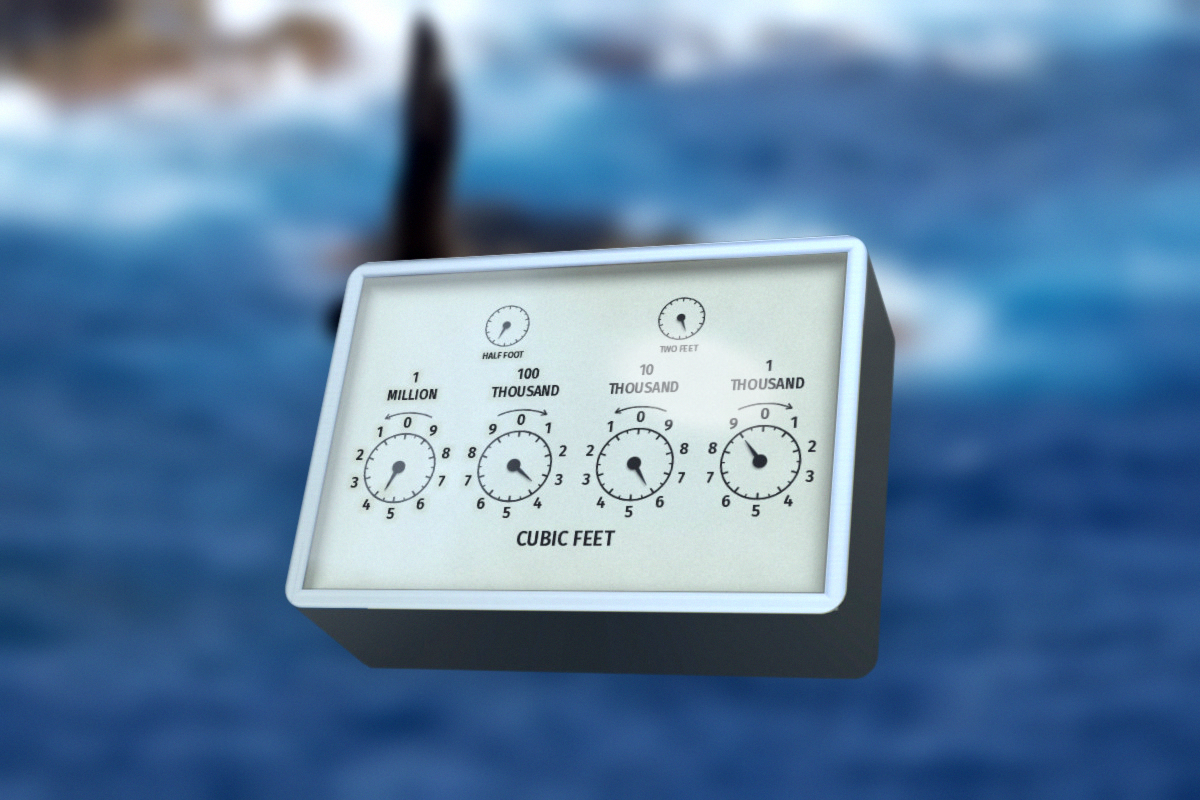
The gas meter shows 435900 ft³
